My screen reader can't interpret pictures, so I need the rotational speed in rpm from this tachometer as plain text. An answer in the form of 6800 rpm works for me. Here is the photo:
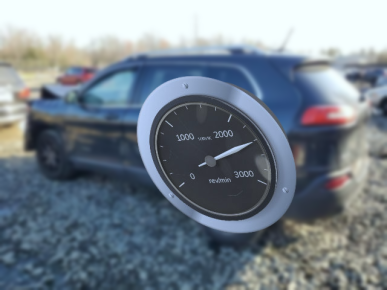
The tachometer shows 2400 rpm
